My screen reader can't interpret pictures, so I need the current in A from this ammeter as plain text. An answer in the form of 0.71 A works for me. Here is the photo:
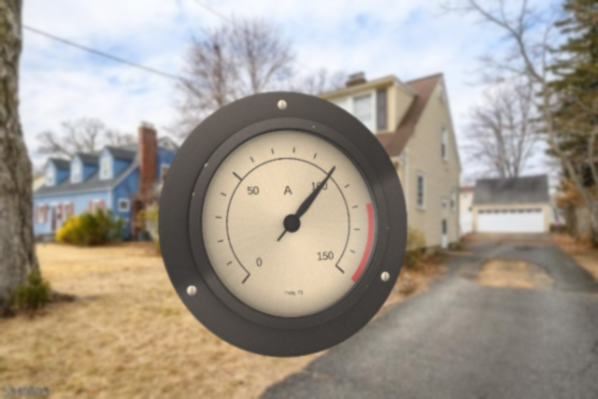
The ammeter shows 100 A
